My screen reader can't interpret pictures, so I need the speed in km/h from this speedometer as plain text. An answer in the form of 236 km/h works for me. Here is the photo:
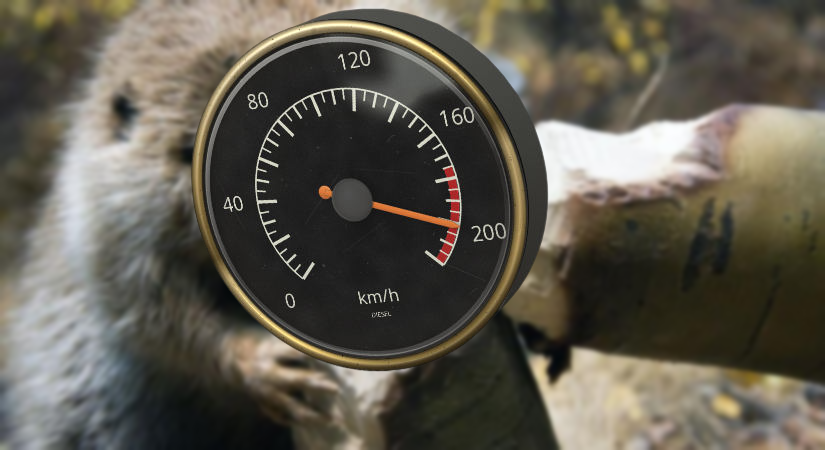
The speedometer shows 200 km/h
